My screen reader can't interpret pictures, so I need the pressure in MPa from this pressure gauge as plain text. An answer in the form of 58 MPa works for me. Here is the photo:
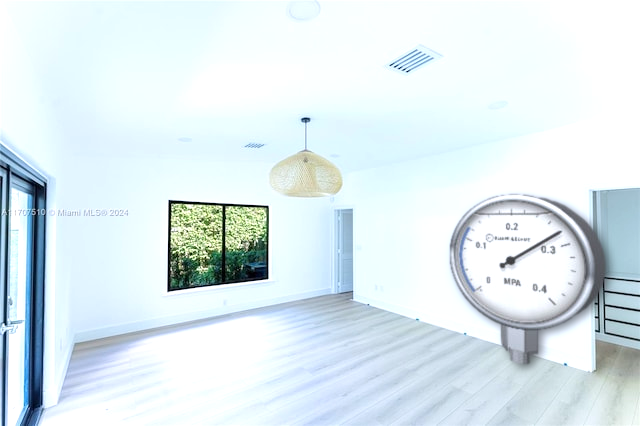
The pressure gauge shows 0.28 MPa
